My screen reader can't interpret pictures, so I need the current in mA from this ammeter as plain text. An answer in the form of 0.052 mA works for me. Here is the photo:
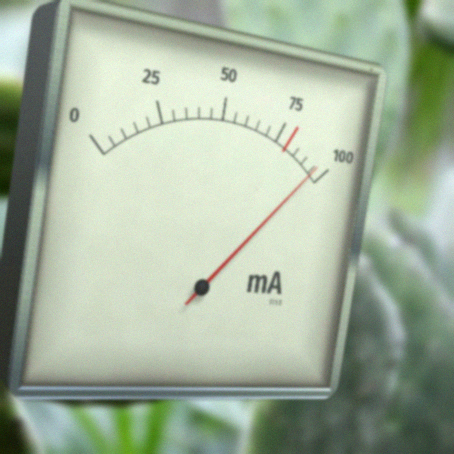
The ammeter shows 95 mA
